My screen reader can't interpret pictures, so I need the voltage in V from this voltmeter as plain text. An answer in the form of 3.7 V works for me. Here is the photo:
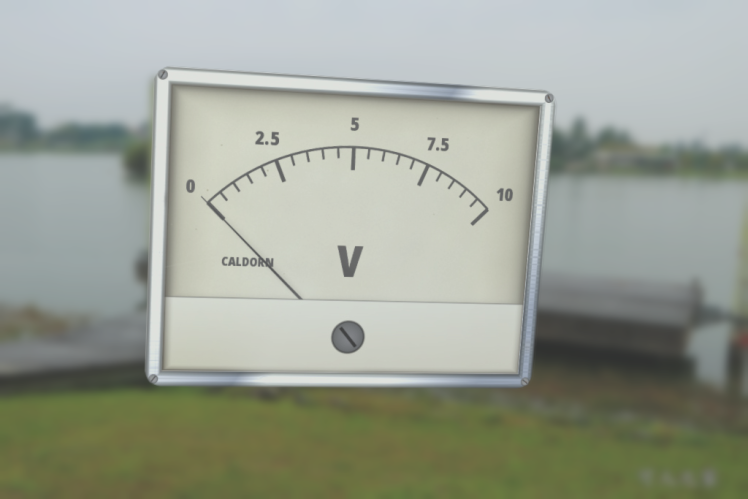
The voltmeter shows 0 V
